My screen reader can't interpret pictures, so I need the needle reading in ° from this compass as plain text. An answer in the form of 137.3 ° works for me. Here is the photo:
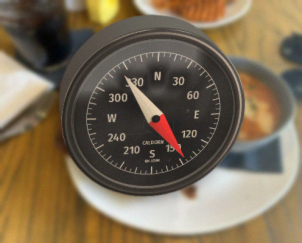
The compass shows 145 °
